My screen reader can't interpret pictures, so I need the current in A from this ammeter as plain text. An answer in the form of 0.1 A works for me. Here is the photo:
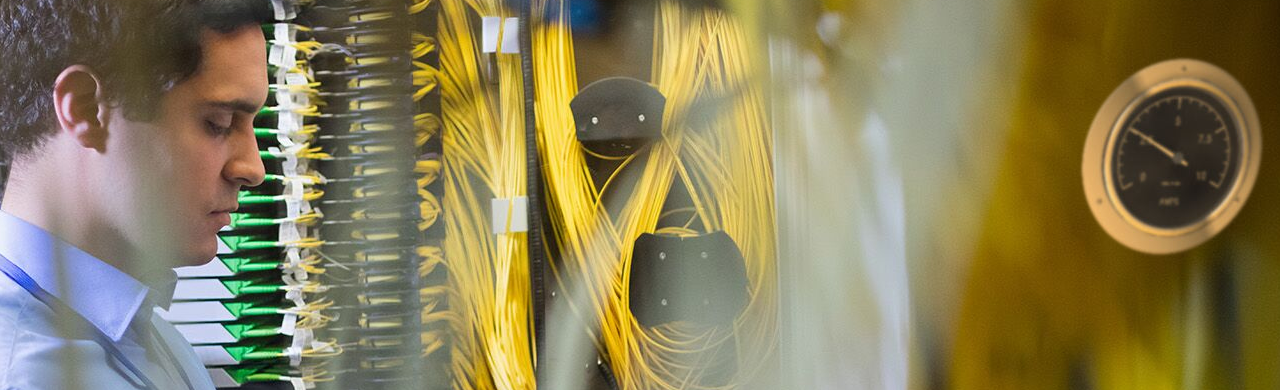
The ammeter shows 2.5 A
